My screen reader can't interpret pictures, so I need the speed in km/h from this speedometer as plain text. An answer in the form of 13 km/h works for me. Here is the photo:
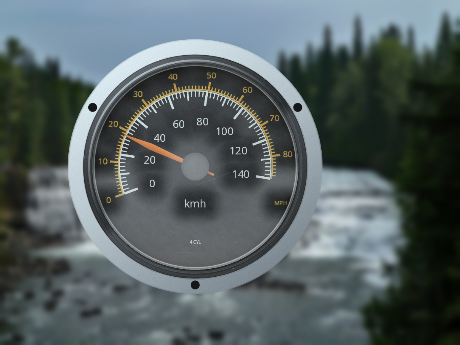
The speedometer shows 30 km/h
